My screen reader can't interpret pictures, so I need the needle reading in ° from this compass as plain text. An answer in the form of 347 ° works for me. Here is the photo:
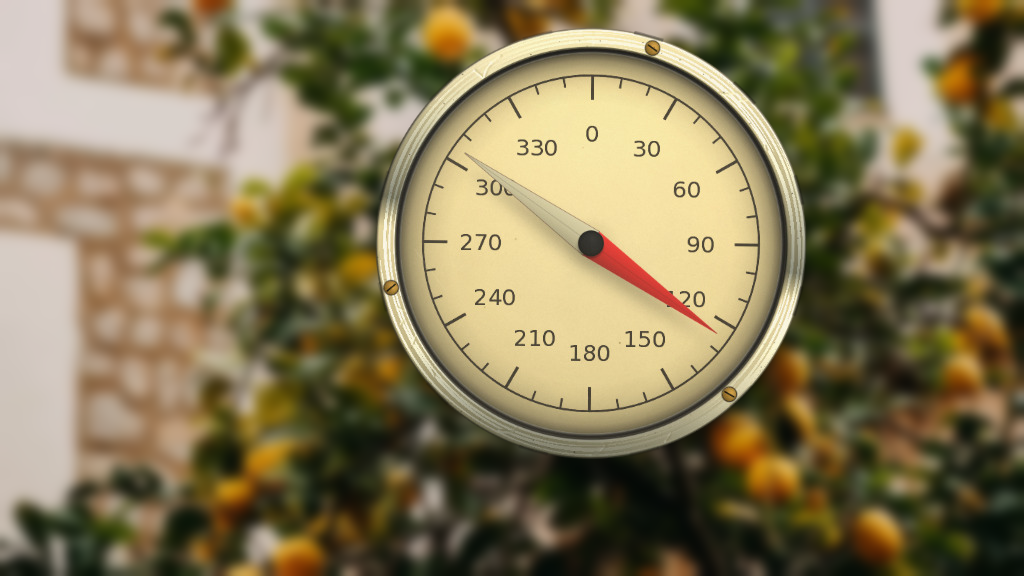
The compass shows 125 °
